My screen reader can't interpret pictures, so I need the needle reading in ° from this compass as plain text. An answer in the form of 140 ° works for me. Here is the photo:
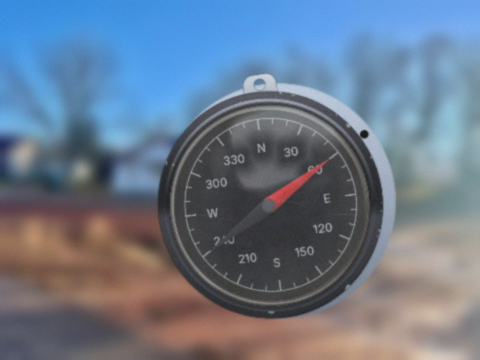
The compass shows 60 °
